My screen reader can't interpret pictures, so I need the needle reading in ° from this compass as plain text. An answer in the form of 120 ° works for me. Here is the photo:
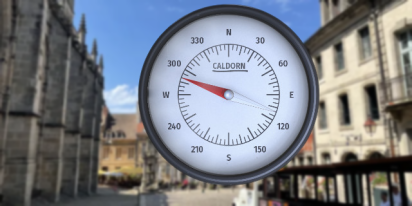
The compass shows 290 °
